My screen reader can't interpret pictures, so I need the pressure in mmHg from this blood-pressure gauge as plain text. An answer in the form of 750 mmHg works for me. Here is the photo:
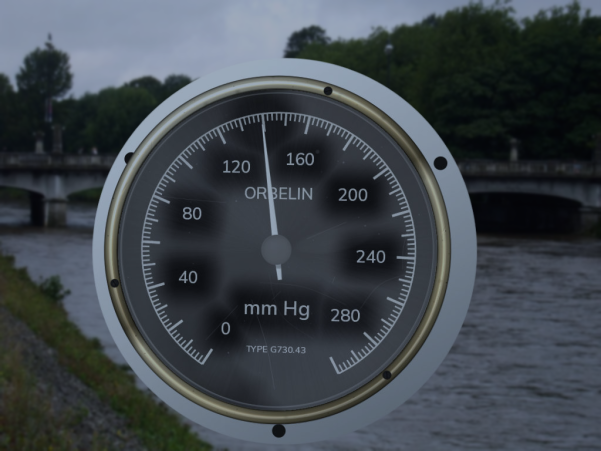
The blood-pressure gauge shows 140 mmHg
